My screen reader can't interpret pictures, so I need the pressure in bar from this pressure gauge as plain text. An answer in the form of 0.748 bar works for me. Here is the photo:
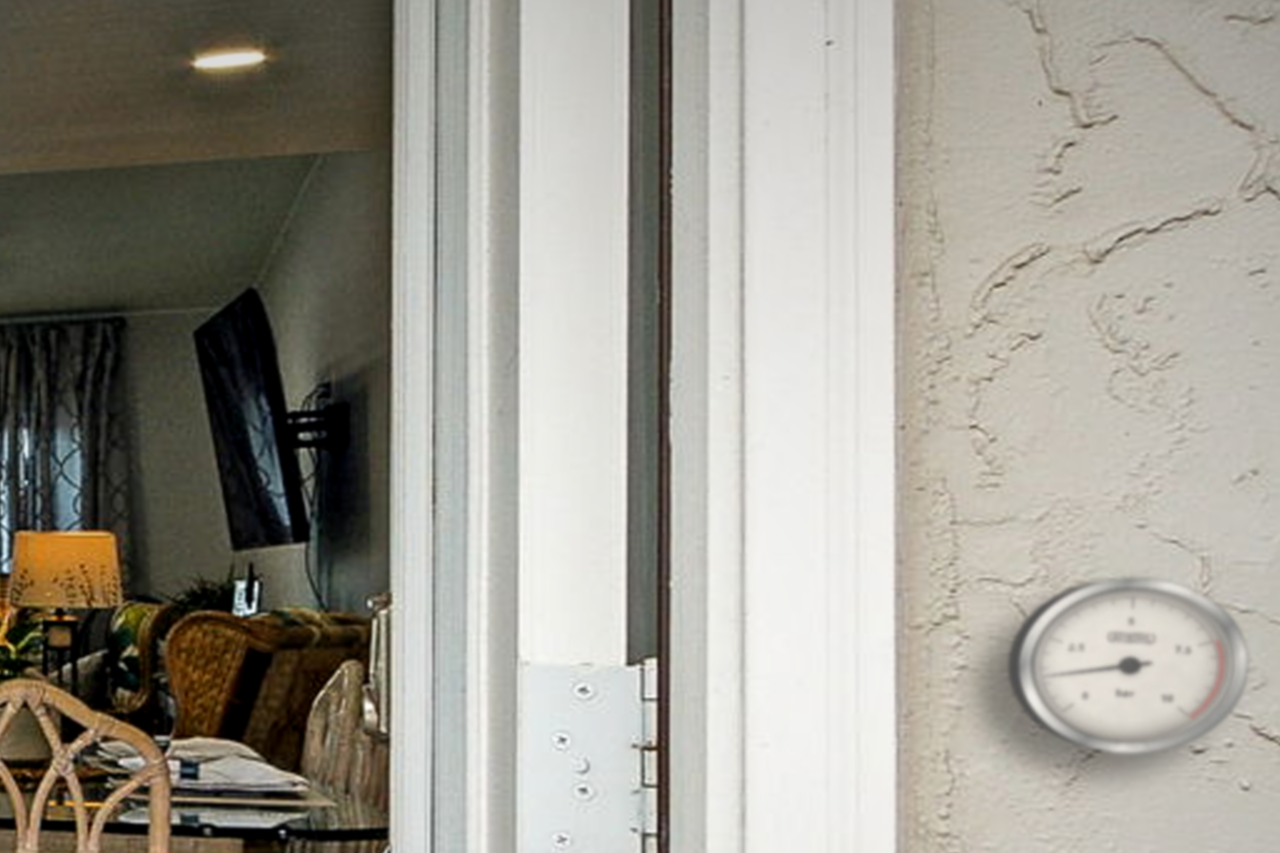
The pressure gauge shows 1.25 bar
